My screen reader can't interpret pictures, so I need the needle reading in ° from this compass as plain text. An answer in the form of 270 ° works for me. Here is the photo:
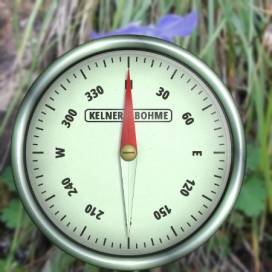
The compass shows 0 °
